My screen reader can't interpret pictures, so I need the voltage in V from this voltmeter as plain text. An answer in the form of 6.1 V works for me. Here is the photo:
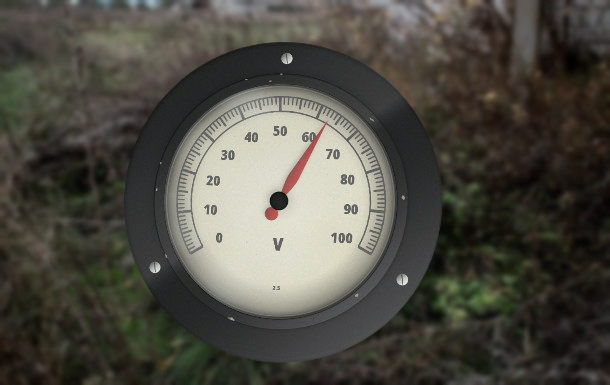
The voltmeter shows 63 V
